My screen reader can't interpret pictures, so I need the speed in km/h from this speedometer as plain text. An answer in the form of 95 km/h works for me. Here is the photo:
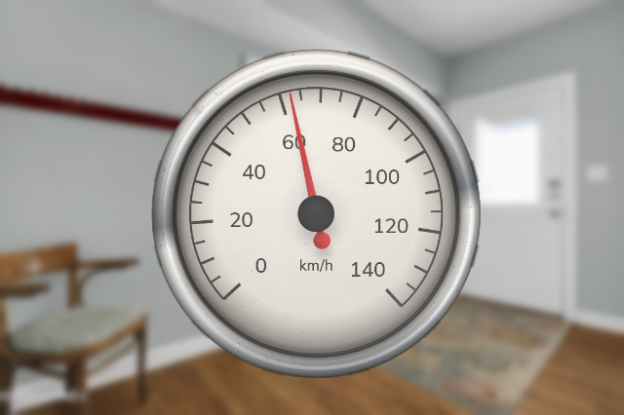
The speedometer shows 62.5 km/h
